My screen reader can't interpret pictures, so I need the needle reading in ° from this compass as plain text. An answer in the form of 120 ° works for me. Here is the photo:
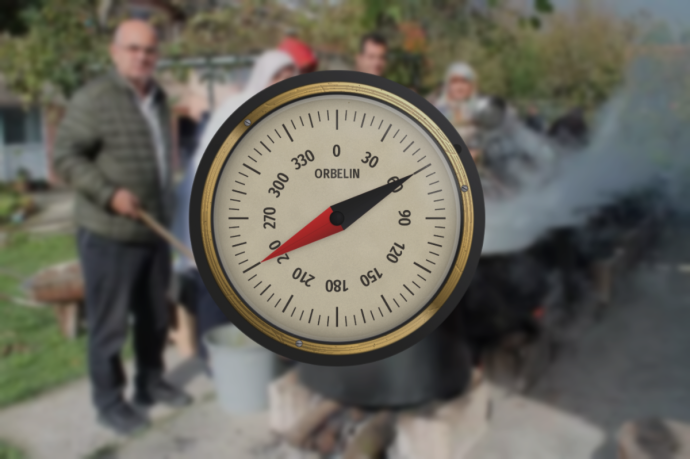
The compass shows 240 °
